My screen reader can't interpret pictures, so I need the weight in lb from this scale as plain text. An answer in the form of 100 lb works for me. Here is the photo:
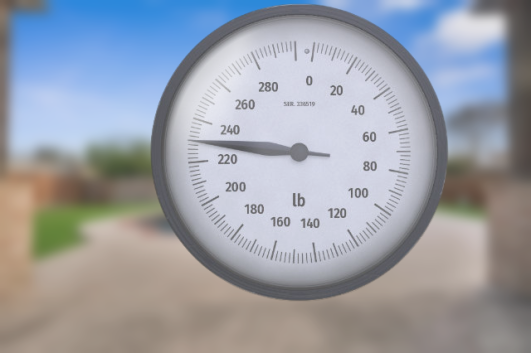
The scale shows 230 lb
